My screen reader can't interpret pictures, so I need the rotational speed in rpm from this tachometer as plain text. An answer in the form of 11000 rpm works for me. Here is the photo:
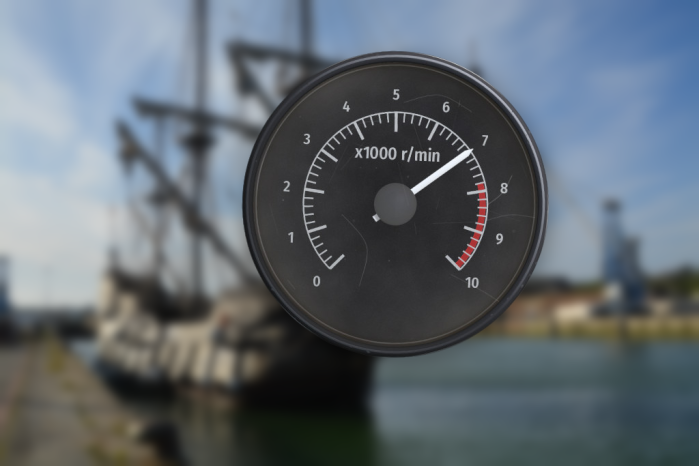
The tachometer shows 7000 rpm
